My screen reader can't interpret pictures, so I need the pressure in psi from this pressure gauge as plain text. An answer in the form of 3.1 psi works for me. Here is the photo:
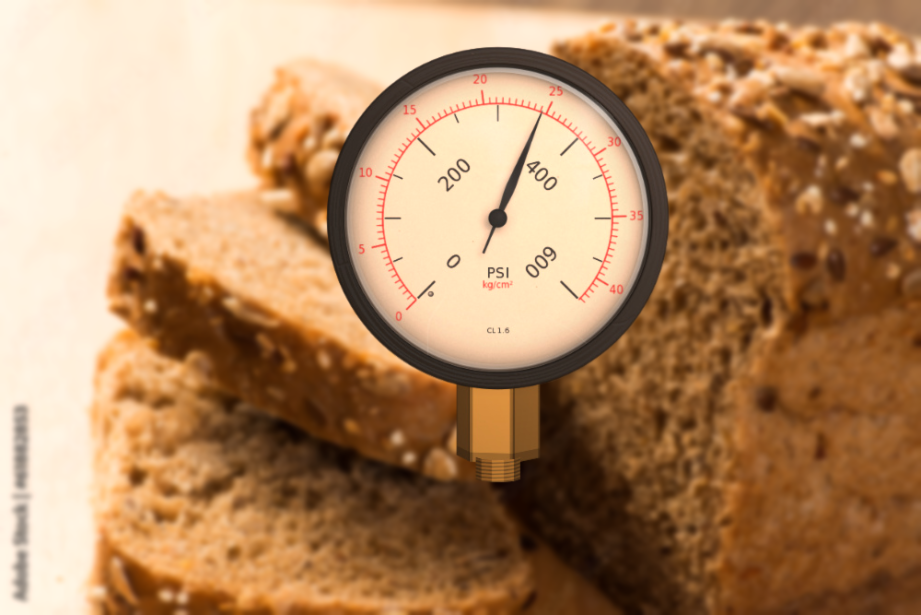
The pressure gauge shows 350 psi
